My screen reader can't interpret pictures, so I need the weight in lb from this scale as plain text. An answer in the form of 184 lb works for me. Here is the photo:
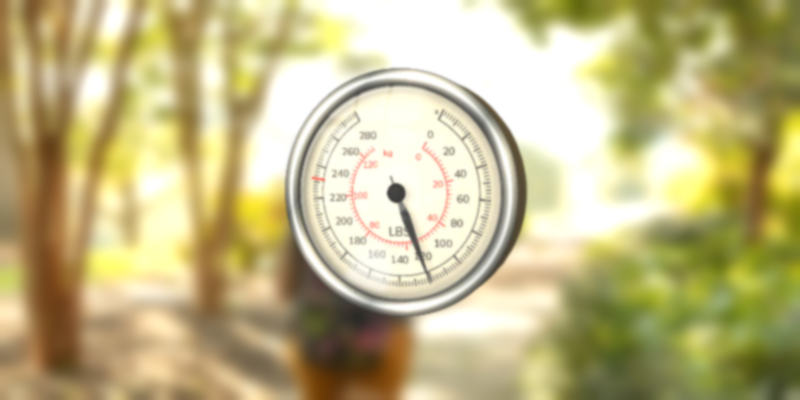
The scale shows 120 lb
